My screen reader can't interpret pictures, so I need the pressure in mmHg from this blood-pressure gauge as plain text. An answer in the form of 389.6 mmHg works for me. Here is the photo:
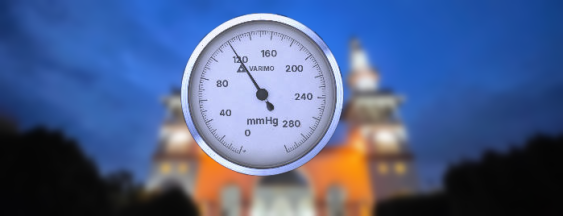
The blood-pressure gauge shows 120 mmHg
